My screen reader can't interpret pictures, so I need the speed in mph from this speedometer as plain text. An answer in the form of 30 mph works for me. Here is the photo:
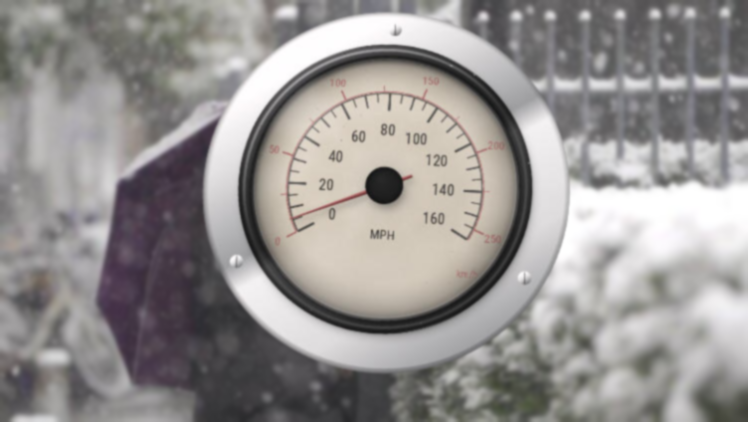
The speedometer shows 5 mph
